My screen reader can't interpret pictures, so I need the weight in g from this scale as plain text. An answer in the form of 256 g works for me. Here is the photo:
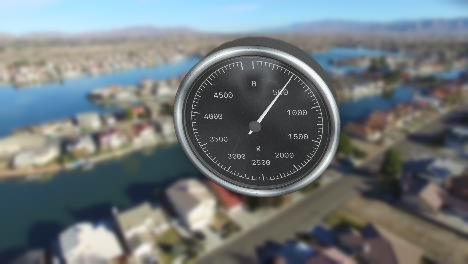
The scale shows 500 g
